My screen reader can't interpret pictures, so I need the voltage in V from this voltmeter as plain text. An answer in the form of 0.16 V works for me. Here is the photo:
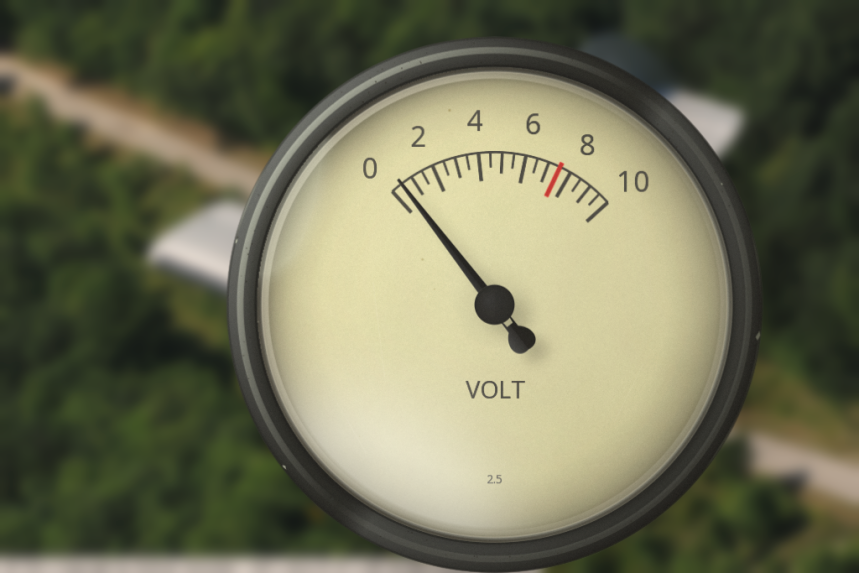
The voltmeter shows 0.5 V
